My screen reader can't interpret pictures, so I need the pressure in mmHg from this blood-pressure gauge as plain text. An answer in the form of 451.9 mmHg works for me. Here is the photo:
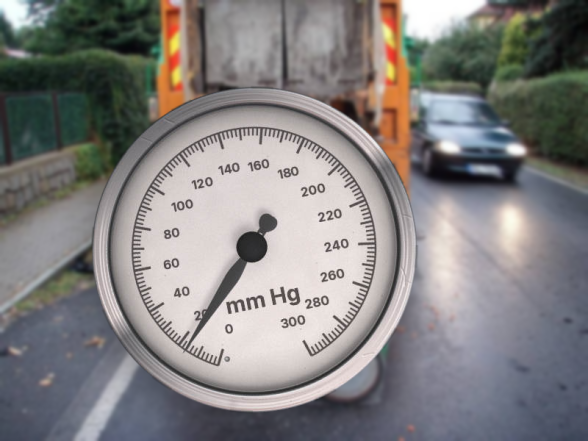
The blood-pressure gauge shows 16 mmHg
